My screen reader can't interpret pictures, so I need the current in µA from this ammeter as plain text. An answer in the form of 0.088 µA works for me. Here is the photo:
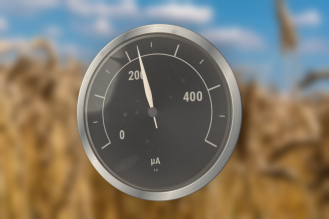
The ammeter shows 225 µA
